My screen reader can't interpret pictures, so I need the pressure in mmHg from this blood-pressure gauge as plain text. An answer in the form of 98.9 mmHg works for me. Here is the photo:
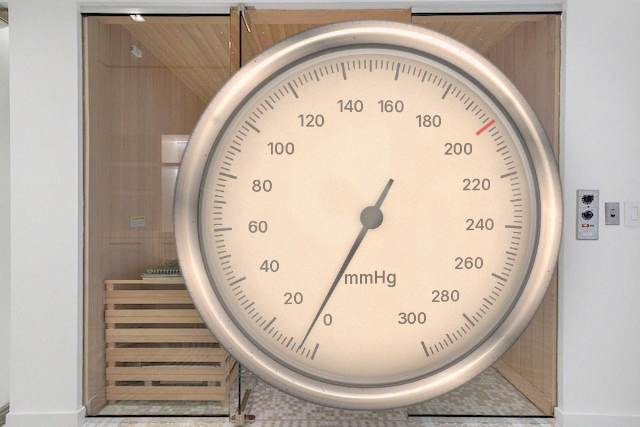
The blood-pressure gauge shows 6 mmHg
